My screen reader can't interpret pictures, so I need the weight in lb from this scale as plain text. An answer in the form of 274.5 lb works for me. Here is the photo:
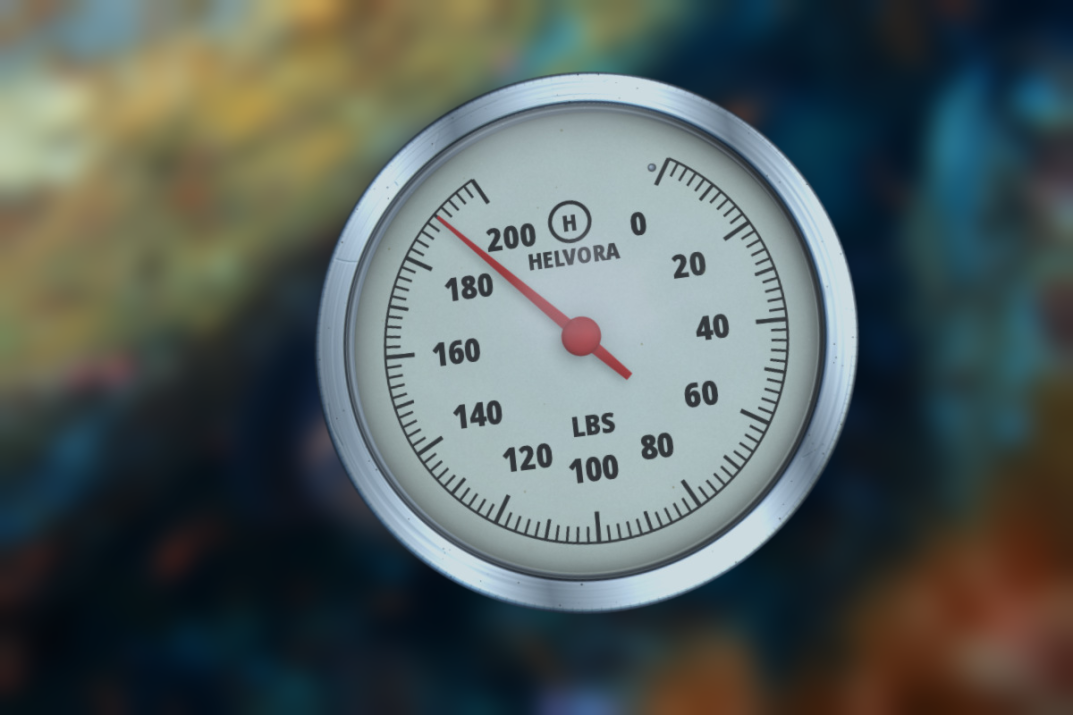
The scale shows 190 lb
